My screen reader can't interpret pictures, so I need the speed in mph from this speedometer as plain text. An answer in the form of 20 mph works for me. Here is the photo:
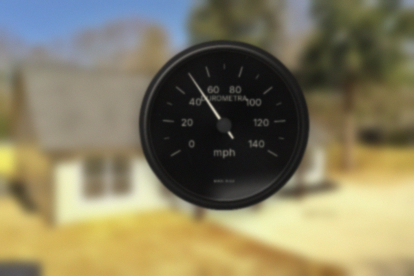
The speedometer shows 50 mph
